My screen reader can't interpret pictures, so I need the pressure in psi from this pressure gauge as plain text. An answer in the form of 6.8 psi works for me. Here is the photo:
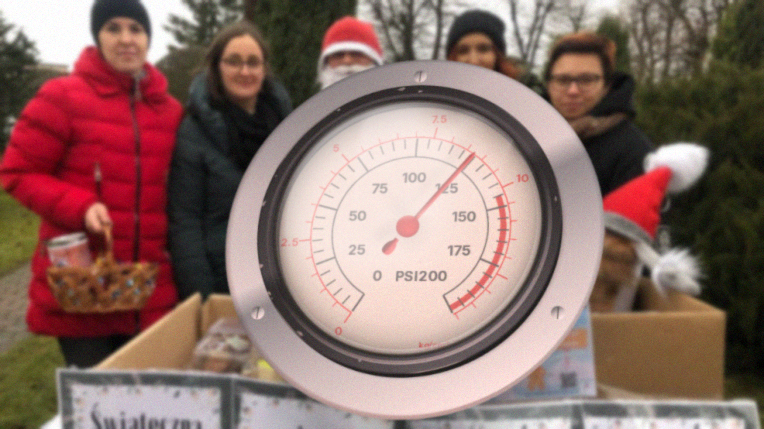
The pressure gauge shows 125 psi
